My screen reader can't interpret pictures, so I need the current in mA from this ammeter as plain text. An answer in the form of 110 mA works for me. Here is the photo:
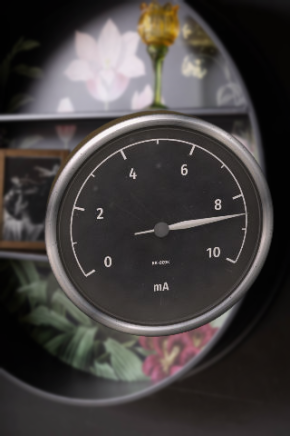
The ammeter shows 8.5 mA
